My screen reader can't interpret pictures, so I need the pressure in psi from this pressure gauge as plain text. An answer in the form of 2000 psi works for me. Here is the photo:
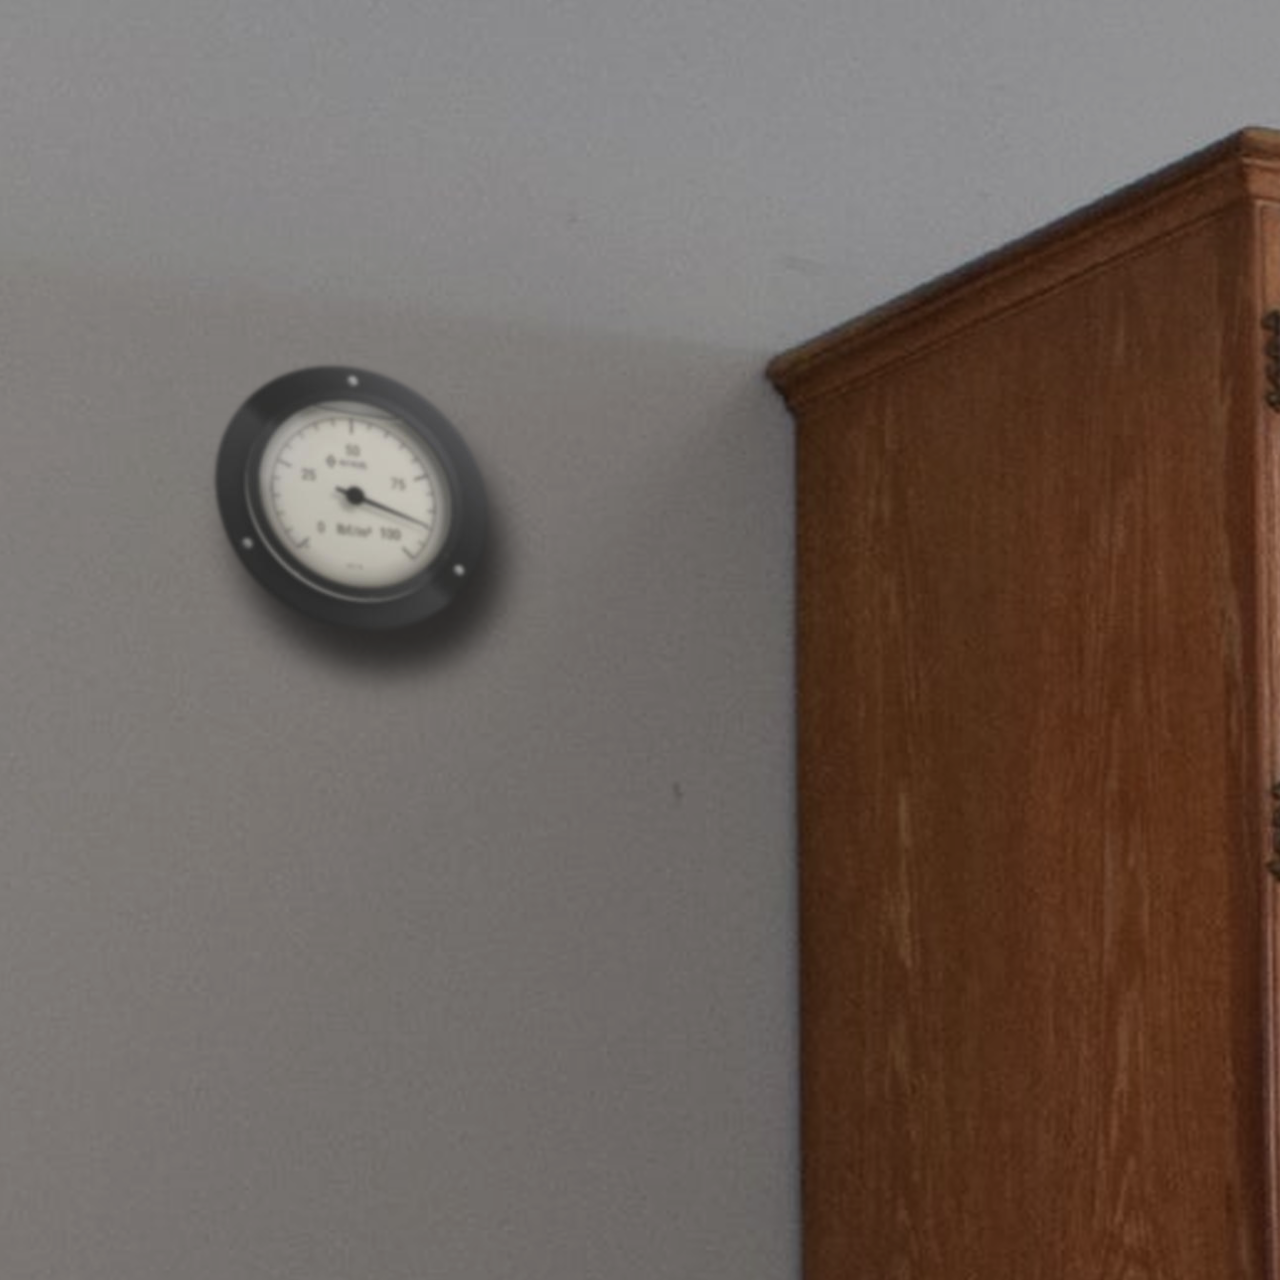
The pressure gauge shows 90 psi
